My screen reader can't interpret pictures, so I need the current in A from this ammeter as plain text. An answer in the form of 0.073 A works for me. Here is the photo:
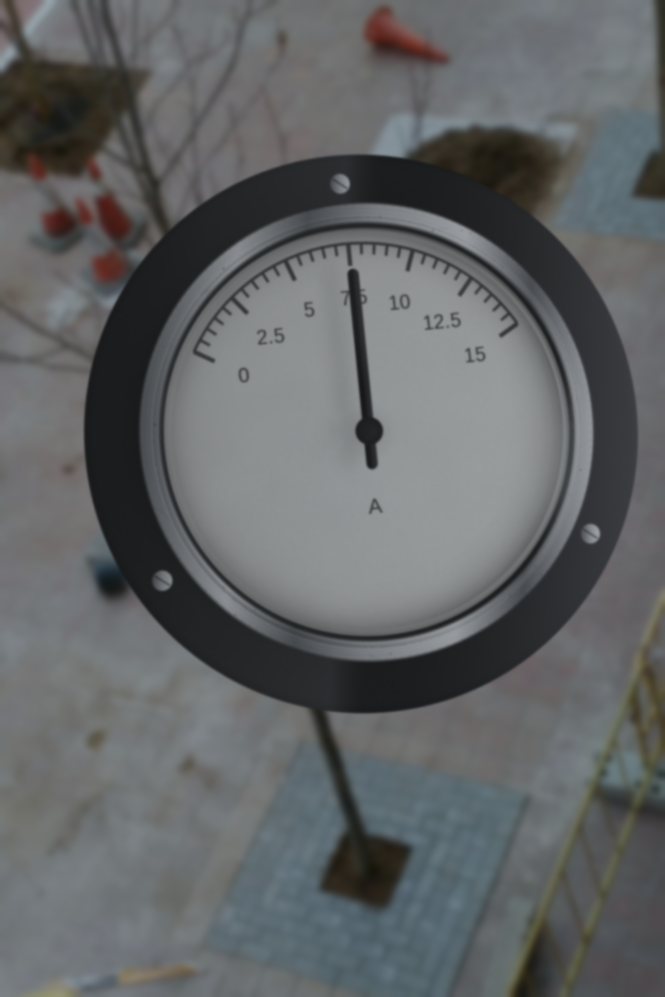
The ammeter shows 7.5 A
